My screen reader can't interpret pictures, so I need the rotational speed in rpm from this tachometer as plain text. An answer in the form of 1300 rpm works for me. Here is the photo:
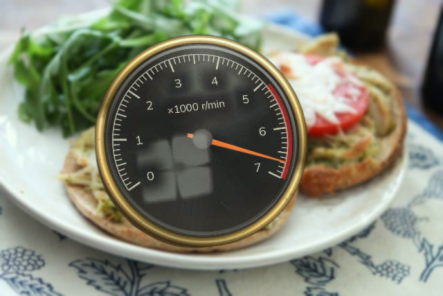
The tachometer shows 6700 rpm
